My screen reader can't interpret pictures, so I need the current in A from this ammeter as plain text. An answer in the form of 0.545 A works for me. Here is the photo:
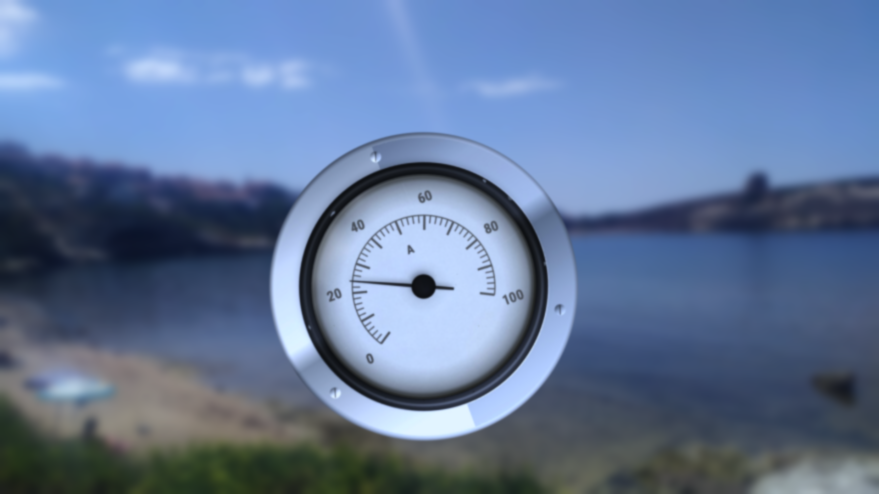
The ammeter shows 24 A
